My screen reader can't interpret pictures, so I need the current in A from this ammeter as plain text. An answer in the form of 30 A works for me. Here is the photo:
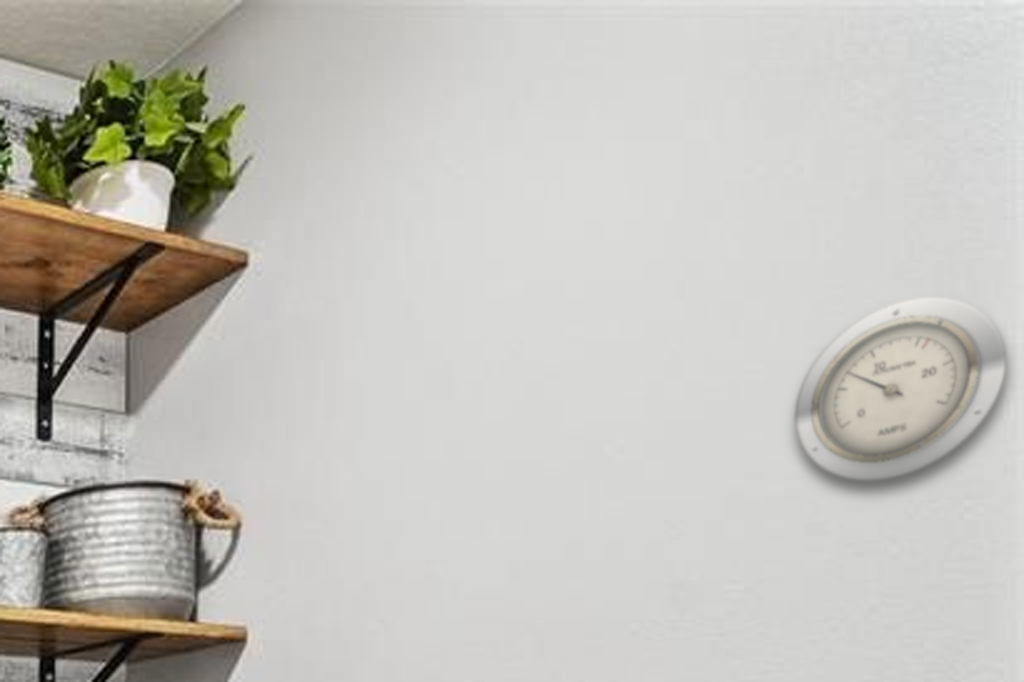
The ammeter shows 7 A
